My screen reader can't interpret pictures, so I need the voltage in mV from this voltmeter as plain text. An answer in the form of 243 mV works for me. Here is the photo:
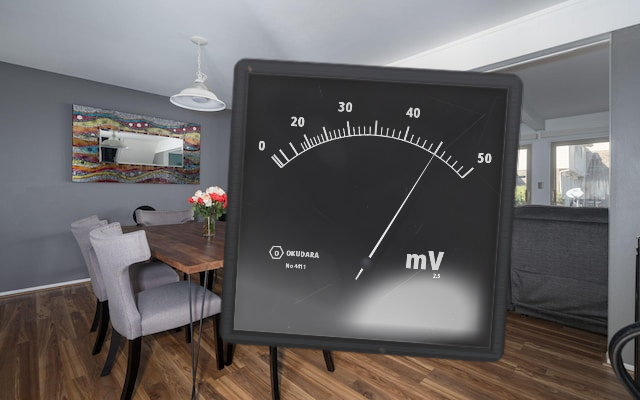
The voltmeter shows 45 mV
